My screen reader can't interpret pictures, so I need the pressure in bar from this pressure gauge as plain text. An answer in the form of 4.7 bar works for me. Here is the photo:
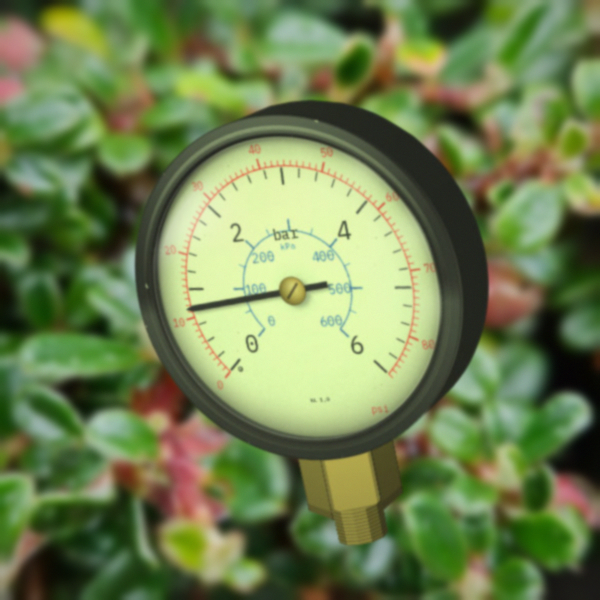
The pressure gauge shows 0.8 bar
